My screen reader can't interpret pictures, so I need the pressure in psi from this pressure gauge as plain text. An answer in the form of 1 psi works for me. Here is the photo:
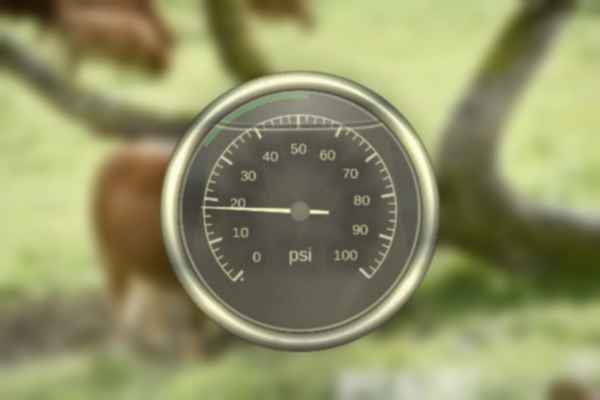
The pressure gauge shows 18 psi
